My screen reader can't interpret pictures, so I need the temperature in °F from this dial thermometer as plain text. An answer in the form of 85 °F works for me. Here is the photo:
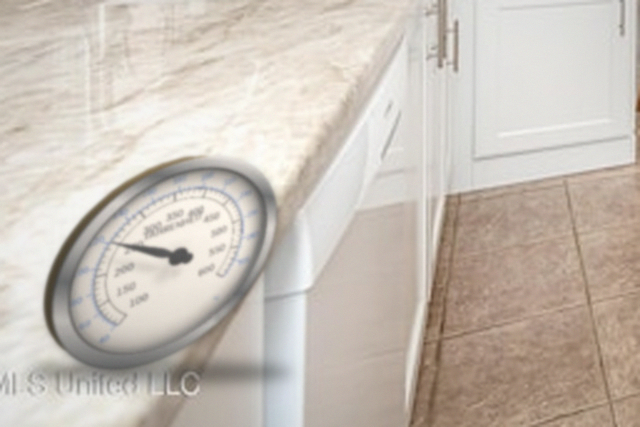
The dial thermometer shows 250 °F
